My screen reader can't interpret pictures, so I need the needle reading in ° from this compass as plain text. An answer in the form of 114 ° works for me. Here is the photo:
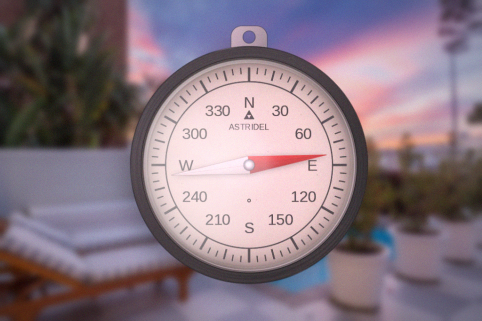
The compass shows 82.5 °
